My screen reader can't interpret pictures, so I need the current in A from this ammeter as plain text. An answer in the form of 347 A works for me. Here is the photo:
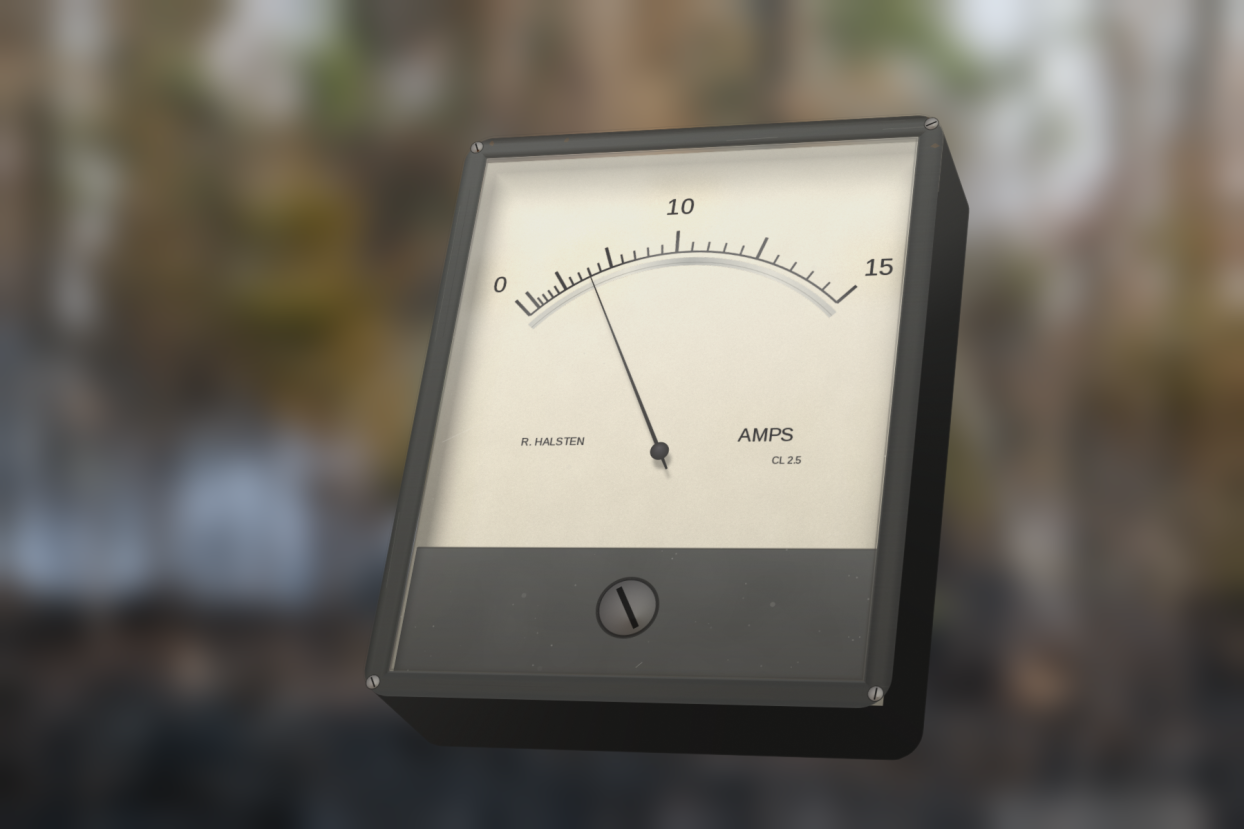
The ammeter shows 6.5 A
